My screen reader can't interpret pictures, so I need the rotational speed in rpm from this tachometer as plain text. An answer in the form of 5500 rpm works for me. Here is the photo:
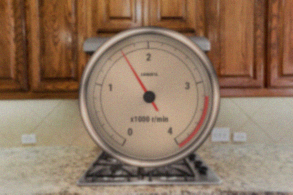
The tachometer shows 1600 rpm
